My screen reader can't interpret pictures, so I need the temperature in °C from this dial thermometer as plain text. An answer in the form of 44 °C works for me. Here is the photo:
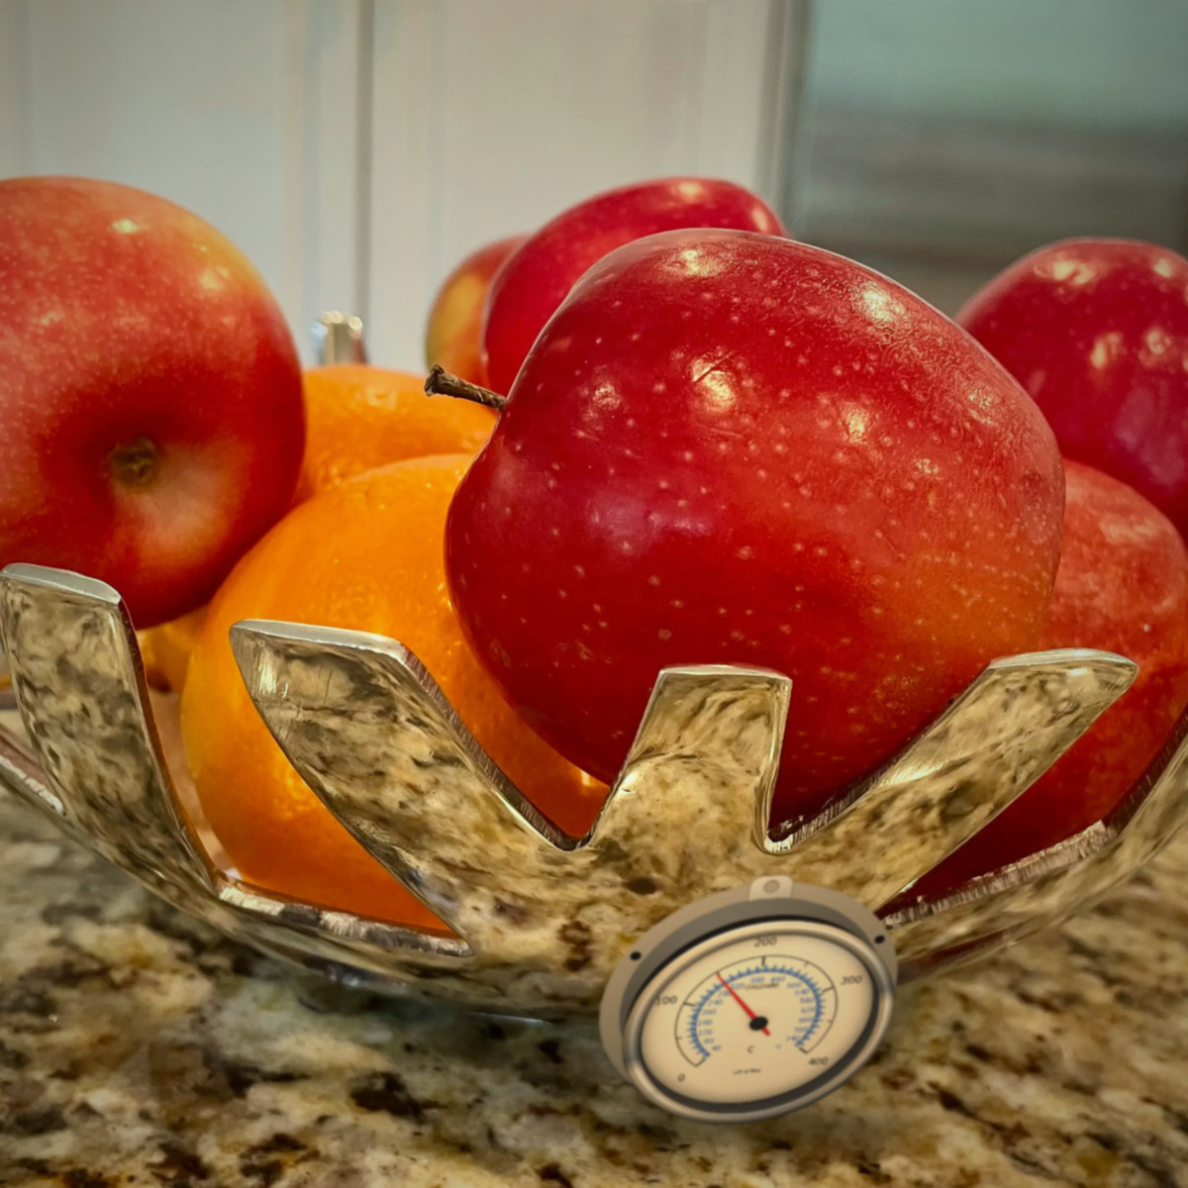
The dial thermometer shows 150 °C
